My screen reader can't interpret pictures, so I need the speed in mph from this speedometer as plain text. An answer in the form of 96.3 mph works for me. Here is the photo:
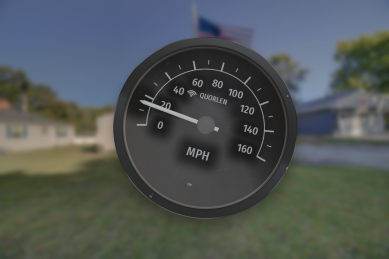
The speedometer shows 15 mph
